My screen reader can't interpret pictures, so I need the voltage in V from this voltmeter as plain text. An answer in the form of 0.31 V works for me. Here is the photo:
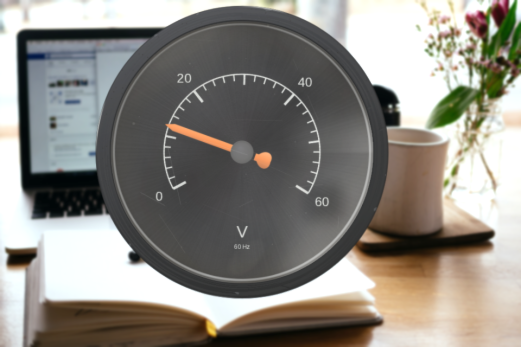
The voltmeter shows 12 V
